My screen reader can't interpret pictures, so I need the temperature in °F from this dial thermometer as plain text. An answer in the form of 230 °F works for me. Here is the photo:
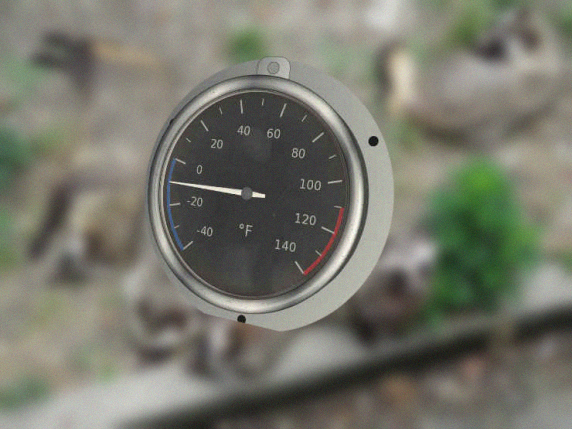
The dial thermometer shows -10 °F
